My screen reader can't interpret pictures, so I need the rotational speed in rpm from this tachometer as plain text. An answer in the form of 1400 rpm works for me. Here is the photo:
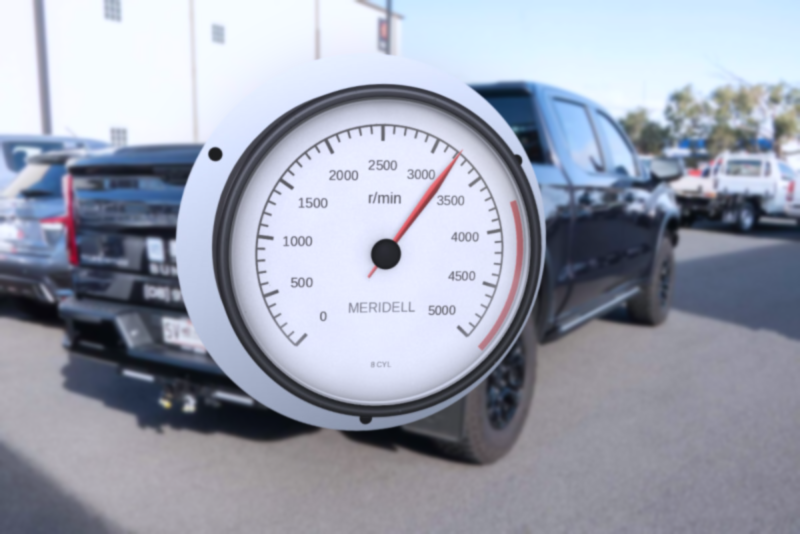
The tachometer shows 3200 rpm
